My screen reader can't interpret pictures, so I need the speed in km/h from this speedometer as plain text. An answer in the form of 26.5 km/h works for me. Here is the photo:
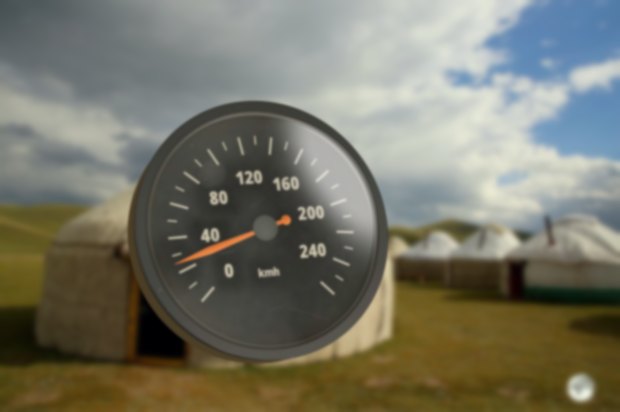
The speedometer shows 25 km/h
